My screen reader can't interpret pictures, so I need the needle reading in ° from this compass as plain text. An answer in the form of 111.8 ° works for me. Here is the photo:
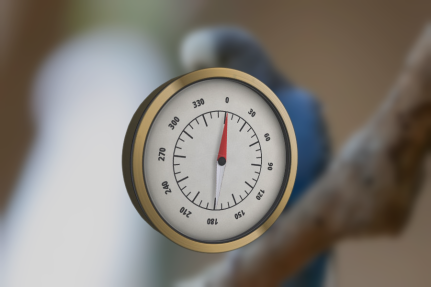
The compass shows 0 °
